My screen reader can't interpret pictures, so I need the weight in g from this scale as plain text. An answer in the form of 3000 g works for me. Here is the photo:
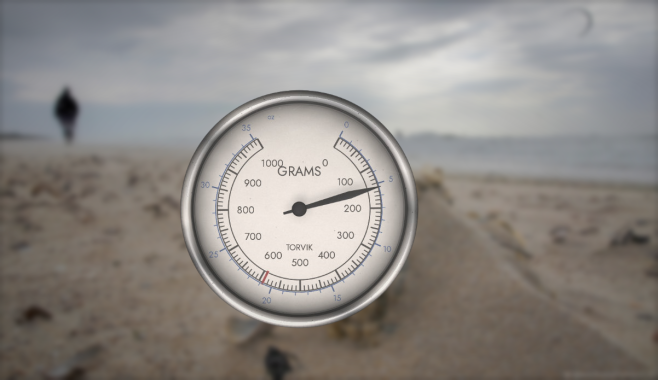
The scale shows 150 g
